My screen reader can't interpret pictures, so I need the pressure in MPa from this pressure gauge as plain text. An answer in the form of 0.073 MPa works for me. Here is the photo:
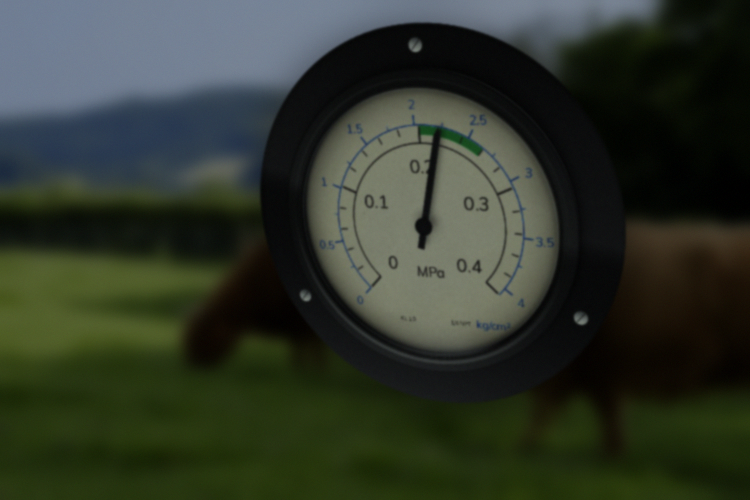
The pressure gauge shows 0.22 MPa
